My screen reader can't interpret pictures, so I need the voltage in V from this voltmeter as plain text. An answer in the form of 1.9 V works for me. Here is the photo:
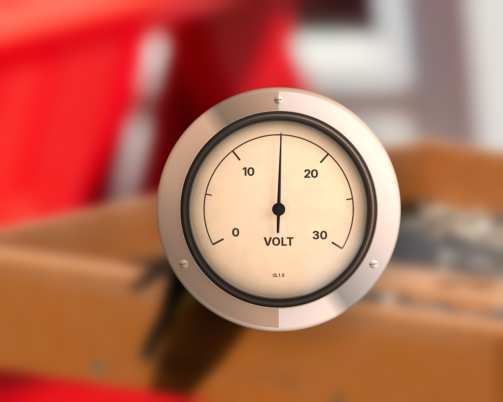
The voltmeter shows 15 V
